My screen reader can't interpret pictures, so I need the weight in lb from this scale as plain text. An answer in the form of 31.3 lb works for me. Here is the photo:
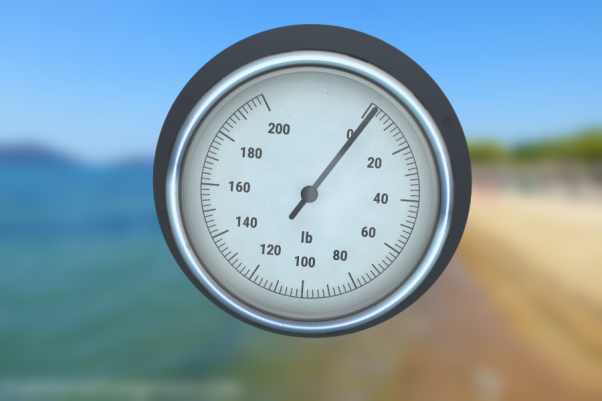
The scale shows 2 lb
